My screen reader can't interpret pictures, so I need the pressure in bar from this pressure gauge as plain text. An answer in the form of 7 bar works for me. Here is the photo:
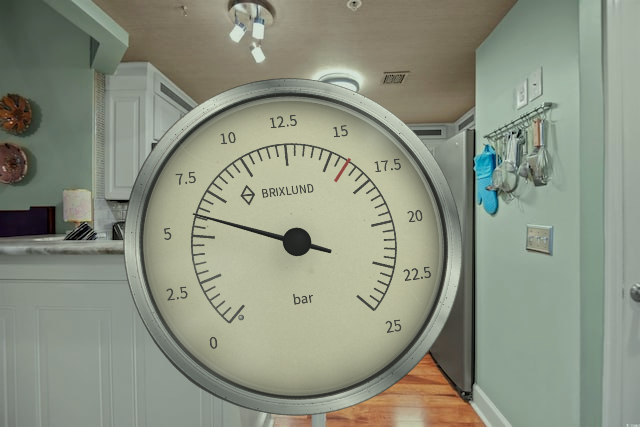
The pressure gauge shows 6 bar
